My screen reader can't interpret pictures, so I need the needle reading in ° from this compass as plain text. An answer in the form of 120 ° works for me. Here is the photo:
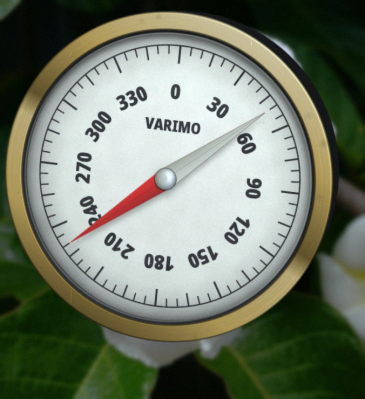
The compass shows 230 °
